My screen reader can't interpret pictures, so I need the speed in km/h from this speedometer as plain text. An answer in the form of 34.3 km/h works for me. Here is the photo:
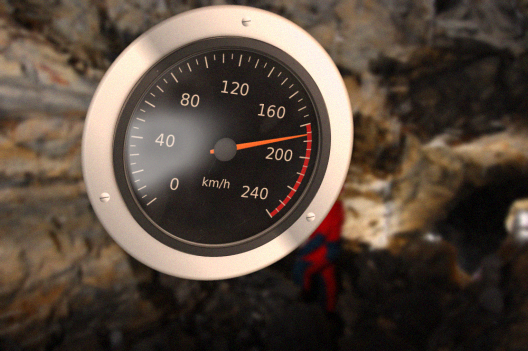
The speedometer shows 185 km/h
